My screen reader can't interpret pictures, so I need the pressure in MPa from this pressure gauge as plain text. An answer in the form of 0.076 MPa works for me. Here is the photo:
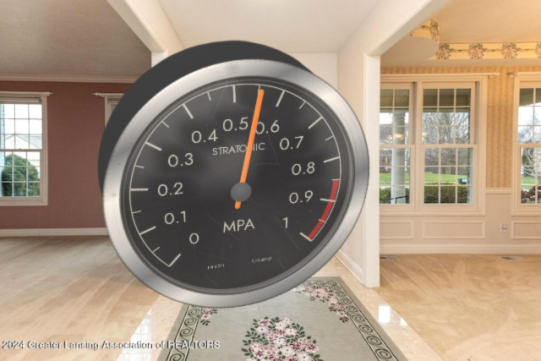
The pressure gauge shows 0.55 MPa
